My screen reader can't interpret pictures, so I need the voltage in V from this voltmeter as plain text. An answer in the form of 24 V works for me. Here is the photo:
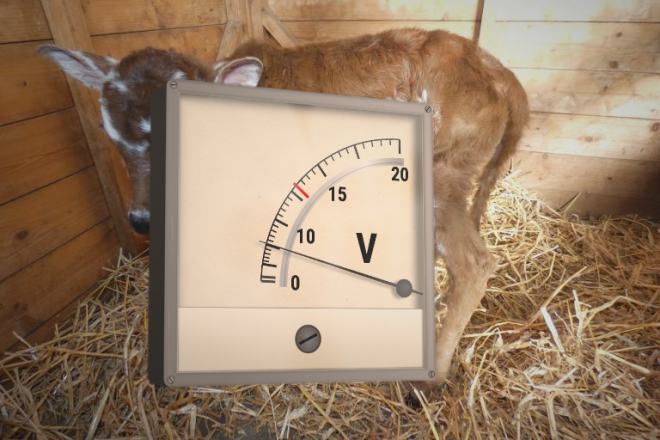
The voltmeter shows 7.5 V
